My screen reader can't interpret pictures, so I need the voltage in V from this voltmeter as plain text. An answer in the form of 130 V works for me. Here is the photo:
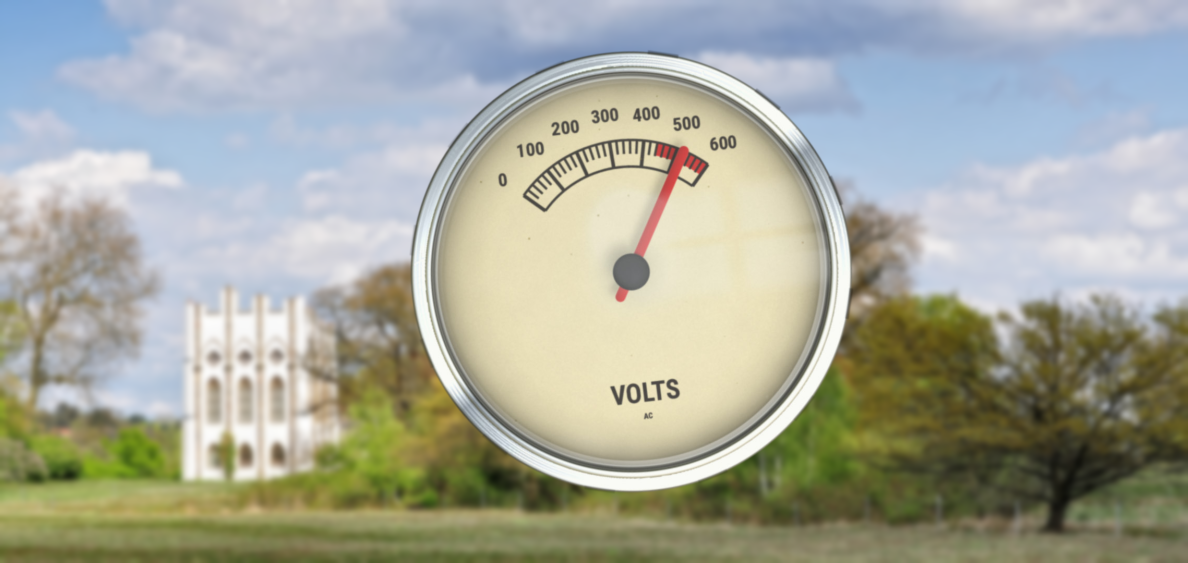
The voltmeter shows 520 V
